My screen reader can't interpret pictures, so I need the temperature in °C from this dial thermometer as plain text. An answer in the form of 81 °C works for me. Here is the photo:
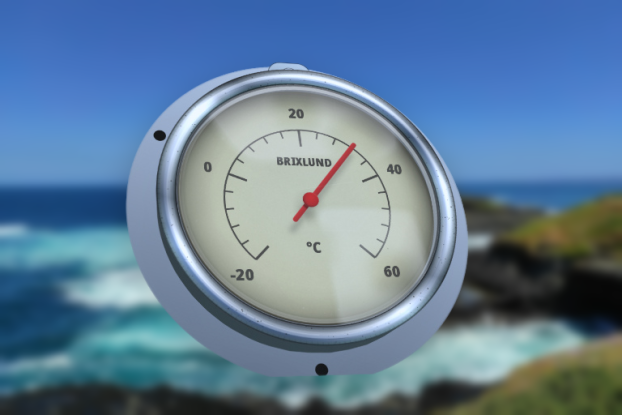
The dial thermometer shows 32 °C
